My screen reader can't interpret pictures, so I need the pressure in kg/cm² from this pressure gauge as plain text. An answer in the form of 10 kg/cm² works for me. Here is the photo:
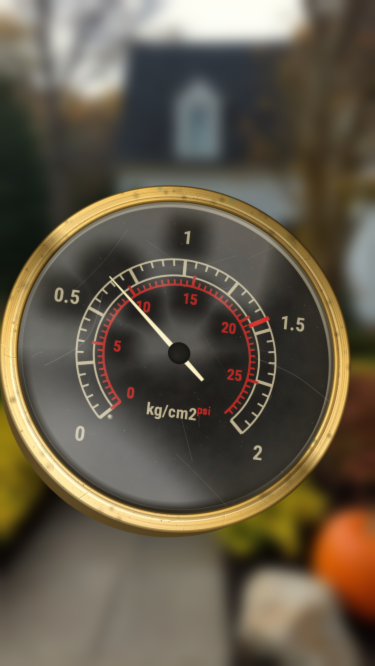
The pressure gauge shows 0.65 kg/cm²
